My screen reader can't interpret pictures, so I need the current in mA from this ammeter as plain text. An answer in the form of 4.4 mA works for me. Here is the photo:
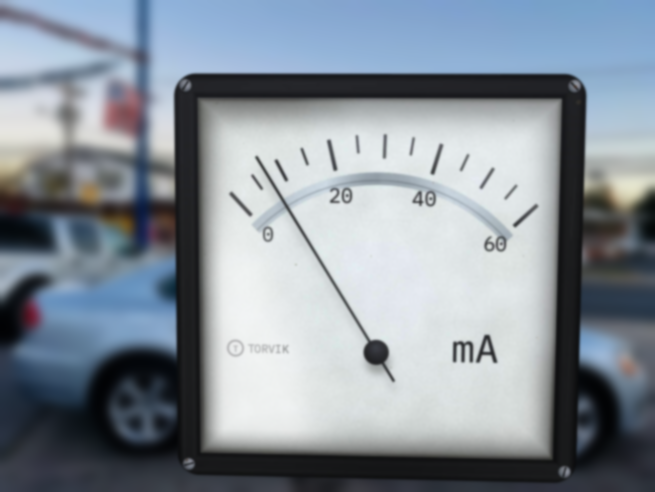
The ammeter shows 7.5 mA
